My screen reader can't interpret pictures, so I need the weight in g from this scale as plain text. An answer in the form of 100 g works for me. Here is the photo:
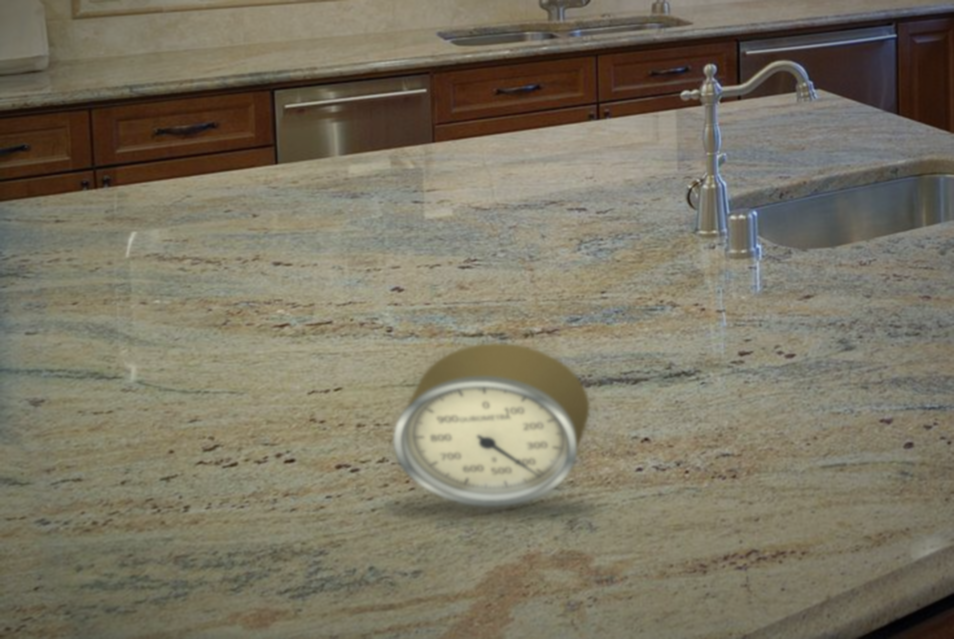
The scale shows 400 g
